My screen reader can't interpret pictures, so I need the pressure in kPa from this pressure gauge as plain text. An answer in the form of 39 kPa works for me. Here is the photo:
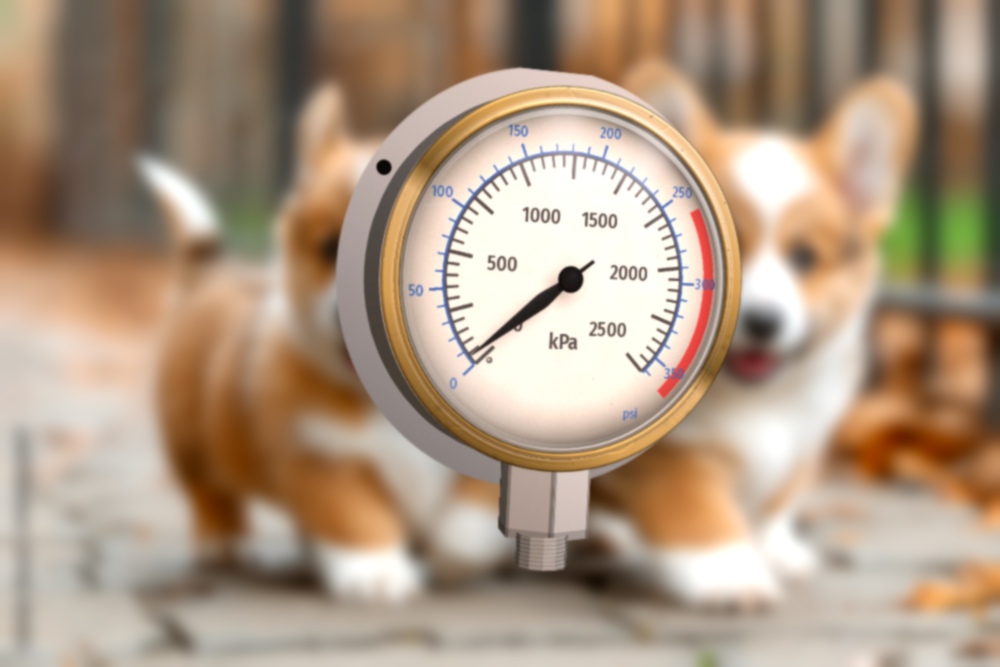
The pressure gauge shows 50 kPa
